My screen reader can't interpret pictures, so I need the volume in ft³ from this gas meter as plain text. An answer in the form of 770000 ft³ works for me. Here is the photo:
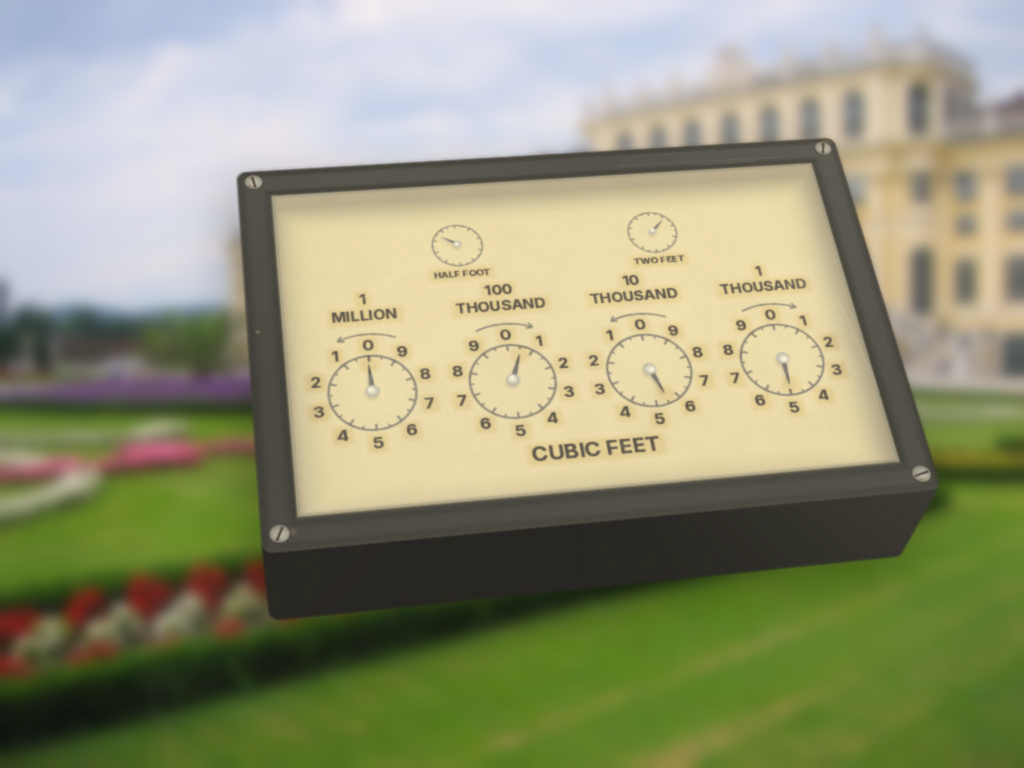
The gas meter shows 5500 ft³
